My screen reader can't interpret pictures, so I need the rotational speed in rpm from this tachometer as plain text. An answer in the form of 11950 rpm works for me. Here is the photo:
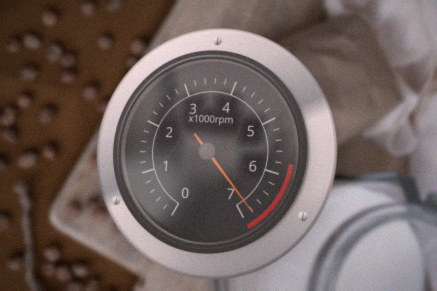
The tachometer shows 6800 rpm
